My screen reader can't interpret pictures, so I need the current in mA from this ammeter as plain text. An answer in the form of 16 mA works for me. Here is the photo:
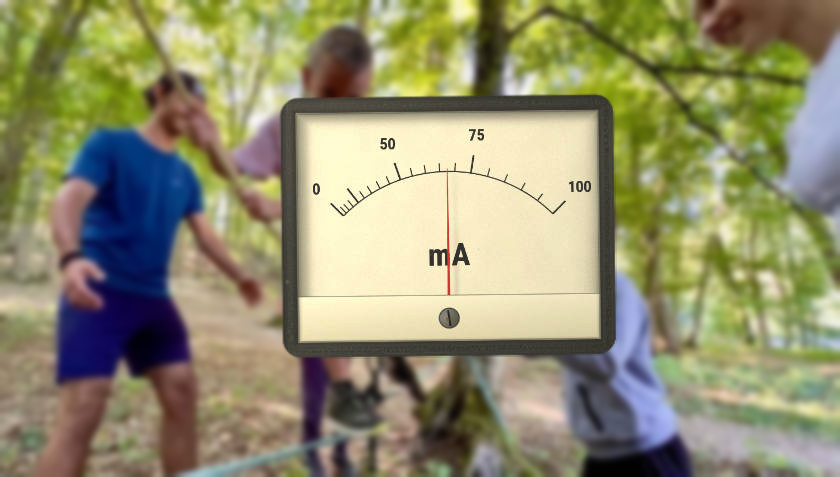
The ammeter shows 67.5 mA
